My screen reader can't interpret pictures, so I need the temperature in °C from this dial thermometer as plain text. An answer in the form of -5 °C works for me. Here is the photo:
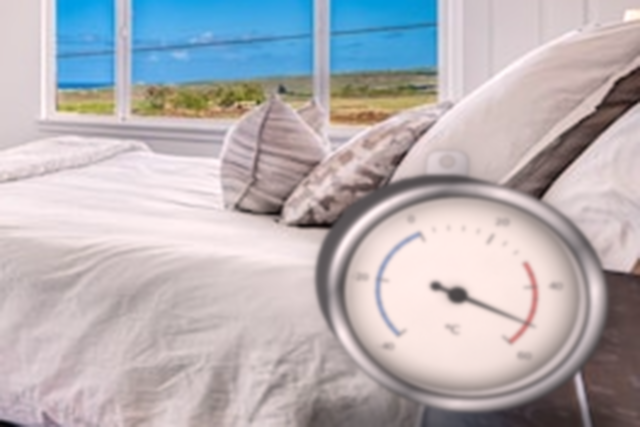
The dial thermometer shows 52 °C
